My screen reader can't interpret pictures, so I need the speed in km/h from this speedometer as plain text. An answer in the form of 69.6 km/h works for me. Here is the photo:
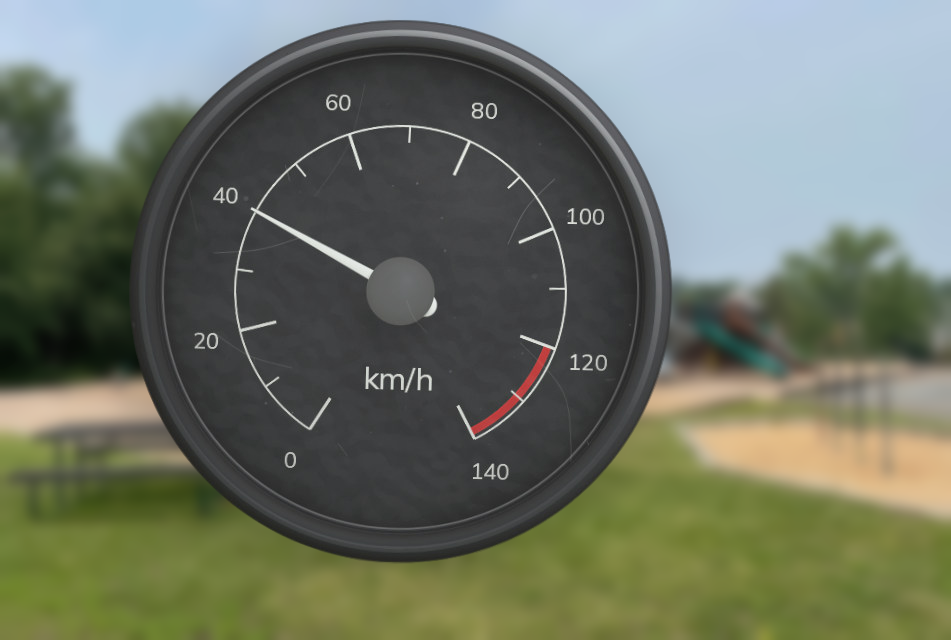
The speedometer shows 40 km/h
